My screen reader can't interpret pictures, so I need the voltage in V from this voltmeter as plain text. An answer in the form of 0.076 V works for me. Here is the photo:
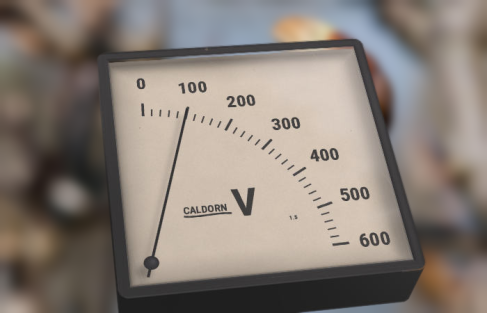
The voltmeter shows 100 V
